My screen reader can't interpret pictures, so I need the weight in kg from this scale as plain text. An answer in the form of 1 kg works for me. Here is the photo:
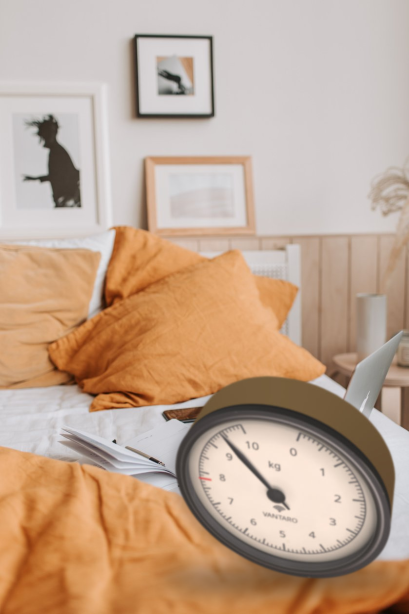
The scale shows 9.5 kg
